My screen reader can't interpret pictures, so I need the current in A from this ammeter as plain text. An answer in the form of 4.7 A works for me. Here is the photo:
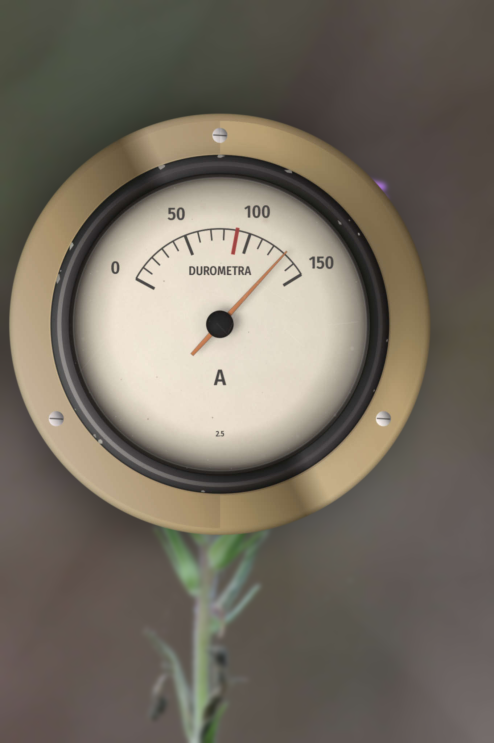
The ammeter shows 130 A
